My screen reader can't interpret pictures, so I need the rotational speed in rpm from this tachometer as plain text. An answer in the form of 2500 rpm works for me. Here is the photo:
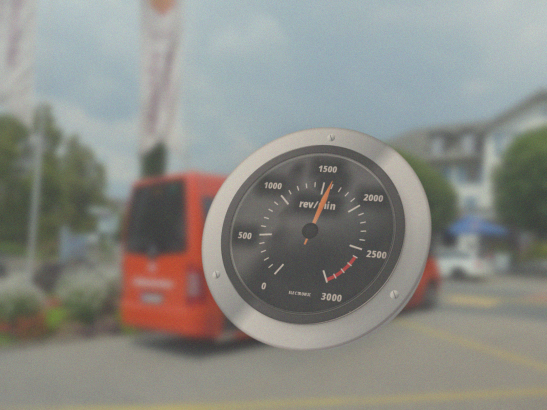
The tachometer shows 1600 rpm
